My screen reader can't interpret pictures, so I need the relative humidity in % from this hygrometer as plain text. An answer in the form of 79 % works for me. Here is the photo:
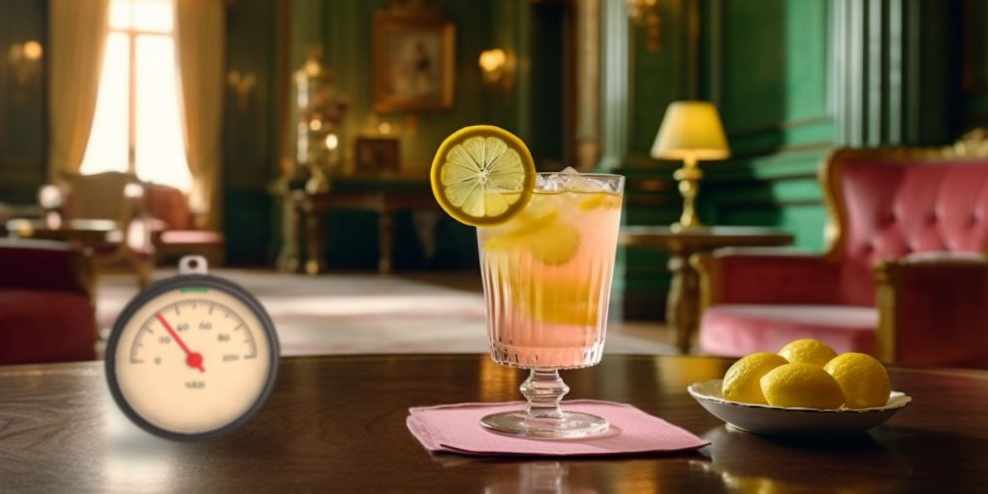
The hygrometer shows 30 %
